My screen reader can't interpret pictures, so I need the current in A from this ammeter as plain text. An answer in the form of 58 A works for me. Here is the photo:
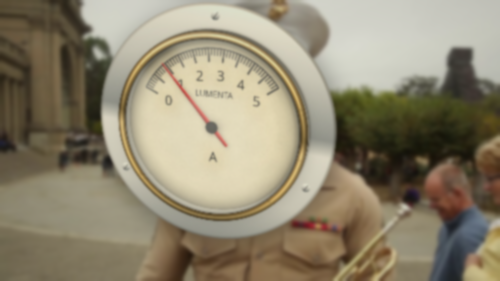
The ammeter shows 1 A
